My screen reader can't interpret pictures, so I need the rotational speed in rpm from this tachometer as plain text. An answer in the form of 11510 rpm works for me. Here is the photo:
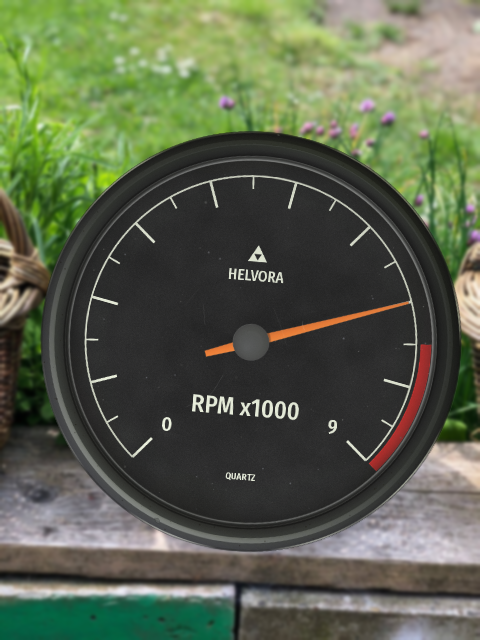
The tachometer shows 7000 rpm
